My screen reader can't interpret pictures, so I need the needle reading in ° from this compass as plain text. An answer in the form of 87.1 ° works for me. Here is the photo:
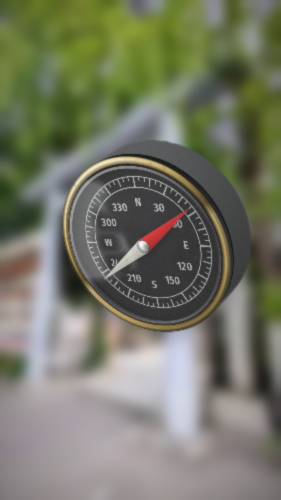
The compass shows 55 °
